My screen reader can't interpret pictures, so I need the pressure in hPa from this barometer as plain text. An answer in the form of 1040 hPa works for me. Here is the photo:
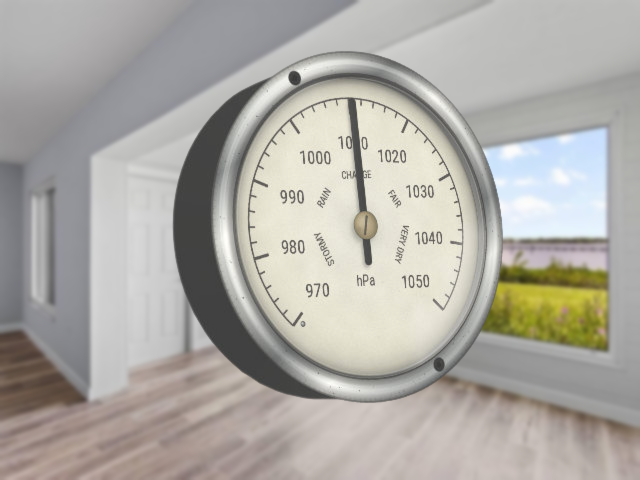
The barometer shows 1010 hPa
